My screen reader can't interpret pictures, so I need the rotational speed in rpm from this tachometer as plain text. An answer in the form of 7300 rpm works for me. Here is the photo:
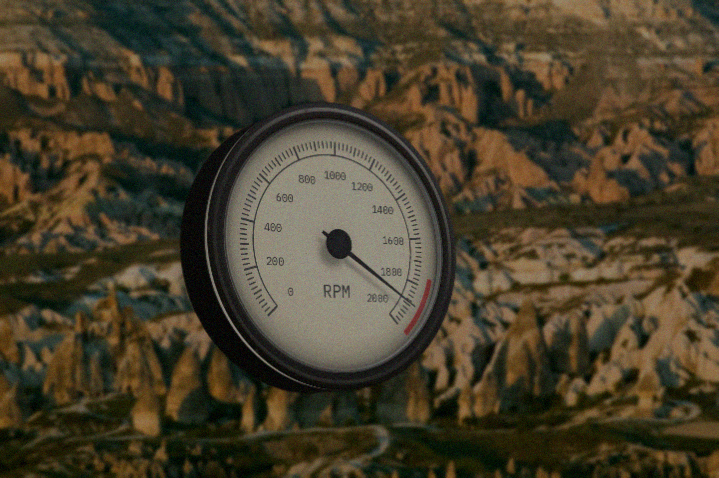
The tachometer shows 1900 rpm
